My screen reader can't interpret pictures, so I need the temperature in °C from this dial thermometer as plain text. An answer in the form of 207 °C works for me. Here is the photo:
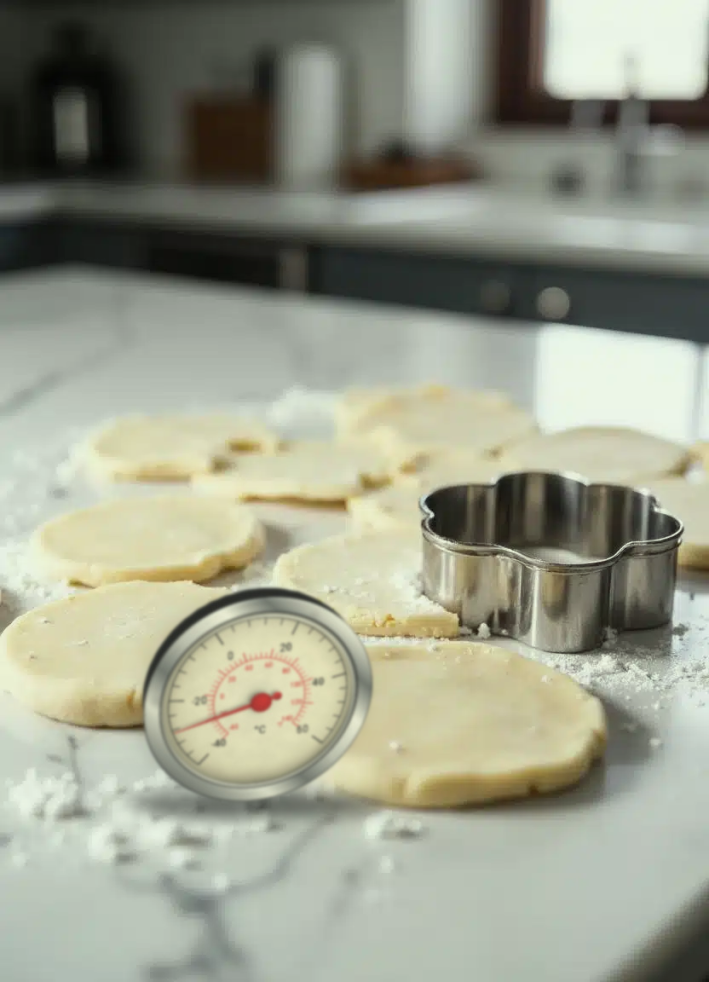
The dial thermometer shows -28 °C
